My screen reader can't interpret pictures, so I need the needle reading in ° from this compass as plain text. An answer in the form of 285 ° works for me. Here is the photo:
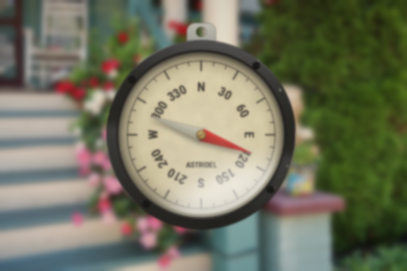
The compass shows 110 °
